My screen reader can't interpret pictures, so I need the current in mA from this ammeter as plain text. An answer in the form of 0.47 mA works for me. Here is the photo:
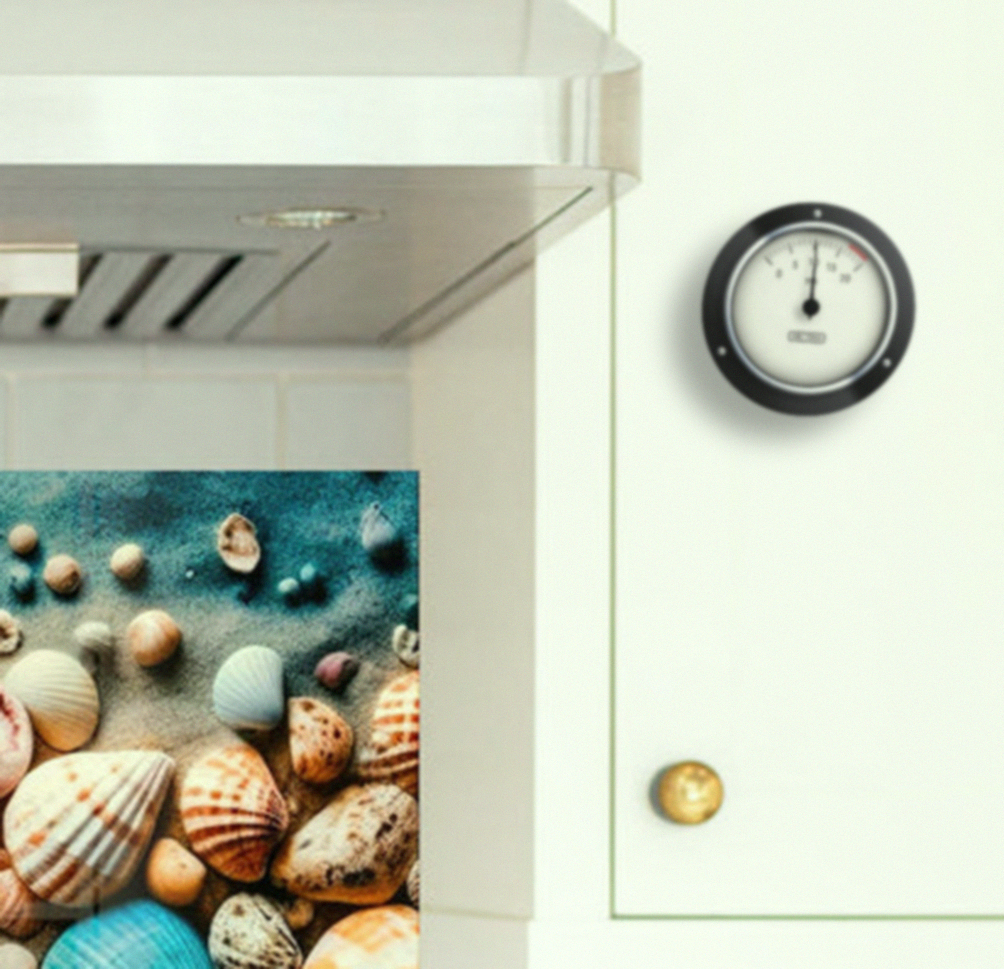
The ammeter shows 10 mA
